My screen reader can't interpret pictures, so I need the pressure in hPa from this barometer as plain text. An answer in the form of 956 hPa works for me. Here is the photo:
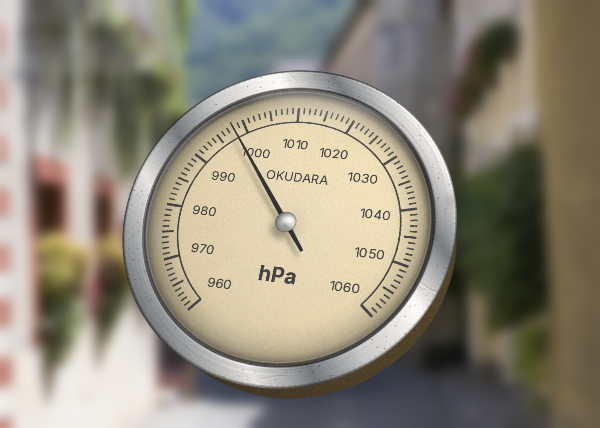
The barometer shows 998 hPa
